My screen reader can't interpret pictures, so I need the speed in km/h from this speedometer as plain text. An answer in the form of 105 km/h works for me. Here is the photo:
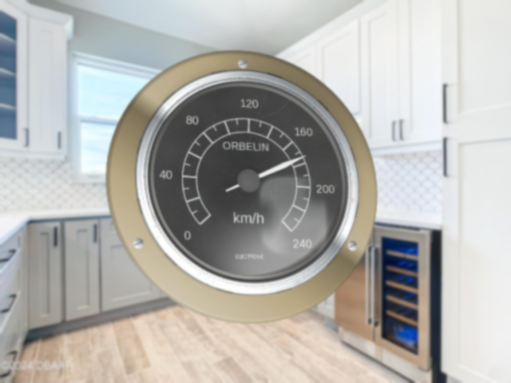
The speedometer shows 175 km/h
